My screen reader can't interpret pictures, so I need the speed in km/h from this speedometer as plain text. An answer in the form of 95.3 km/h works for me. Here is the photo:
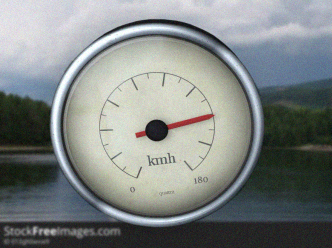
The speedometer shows 140 km/h
